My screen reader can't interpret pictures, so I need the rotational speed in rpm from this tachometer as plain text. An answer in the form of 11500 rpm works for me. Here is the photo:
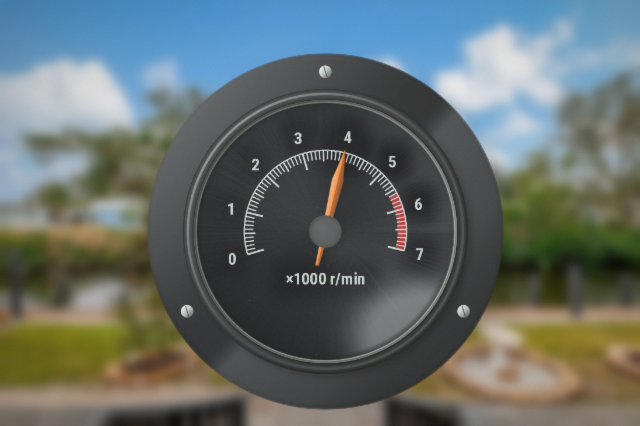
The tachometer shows 4000 rpm
